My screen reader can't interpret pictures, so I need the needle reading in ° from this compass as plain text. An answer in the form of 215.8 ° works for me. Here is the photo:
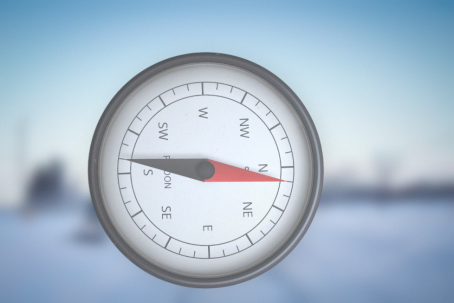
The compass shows 10 °
